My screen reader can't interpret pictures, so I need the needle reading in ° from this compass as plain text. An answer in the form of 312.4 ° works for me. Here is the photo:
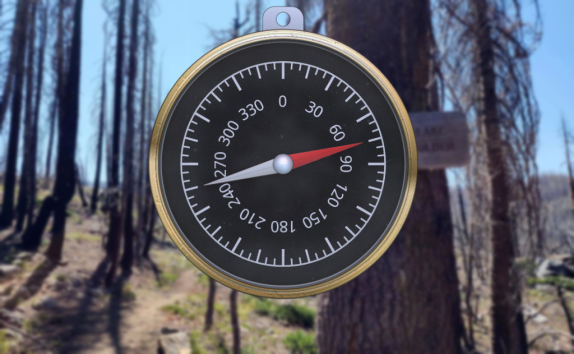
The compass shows 75 °
